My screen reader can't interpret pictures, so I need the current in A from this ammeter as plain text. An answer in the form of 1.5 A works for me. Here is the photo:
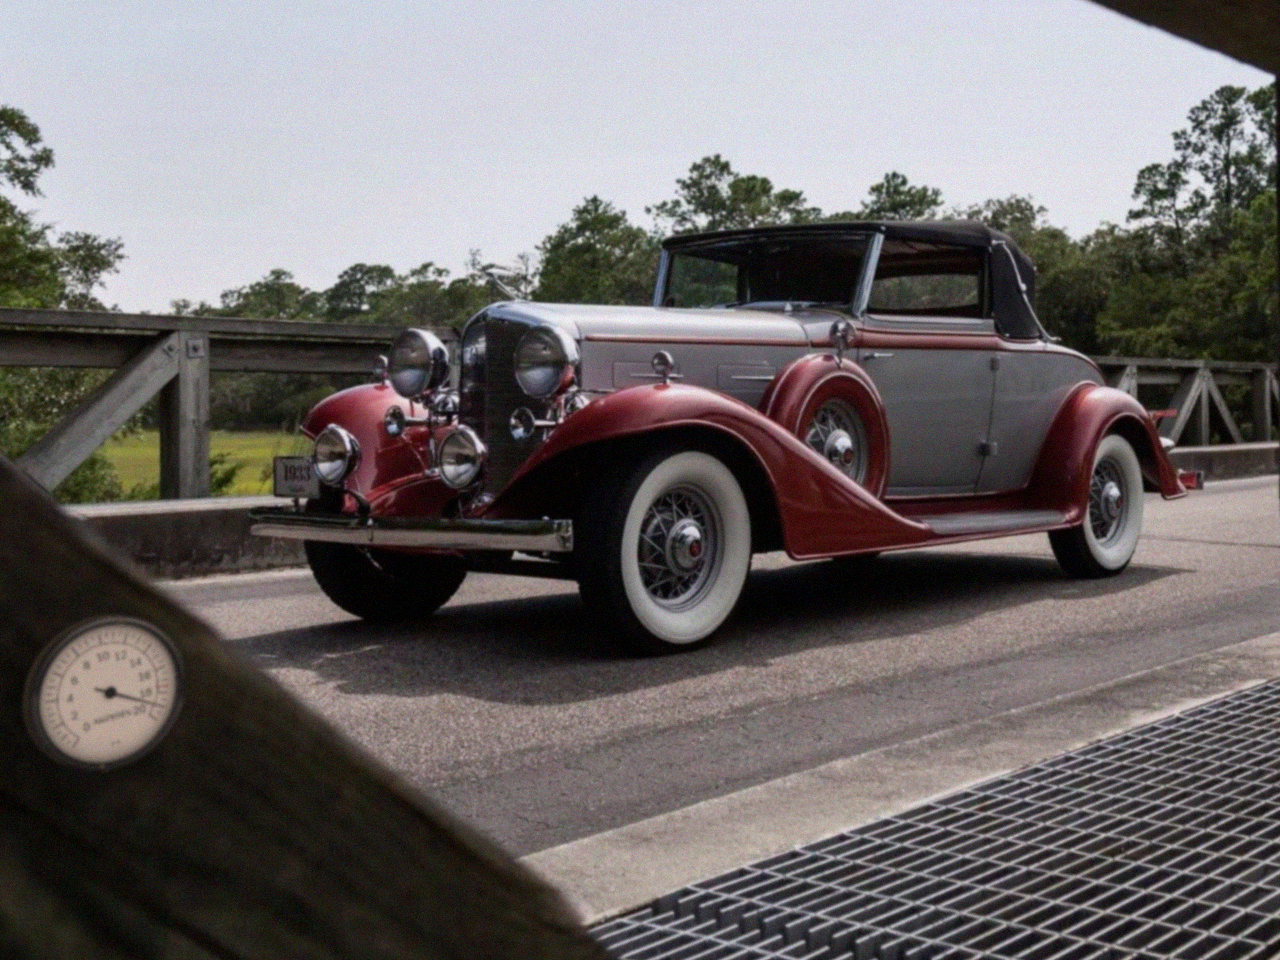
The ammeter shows 19 A
